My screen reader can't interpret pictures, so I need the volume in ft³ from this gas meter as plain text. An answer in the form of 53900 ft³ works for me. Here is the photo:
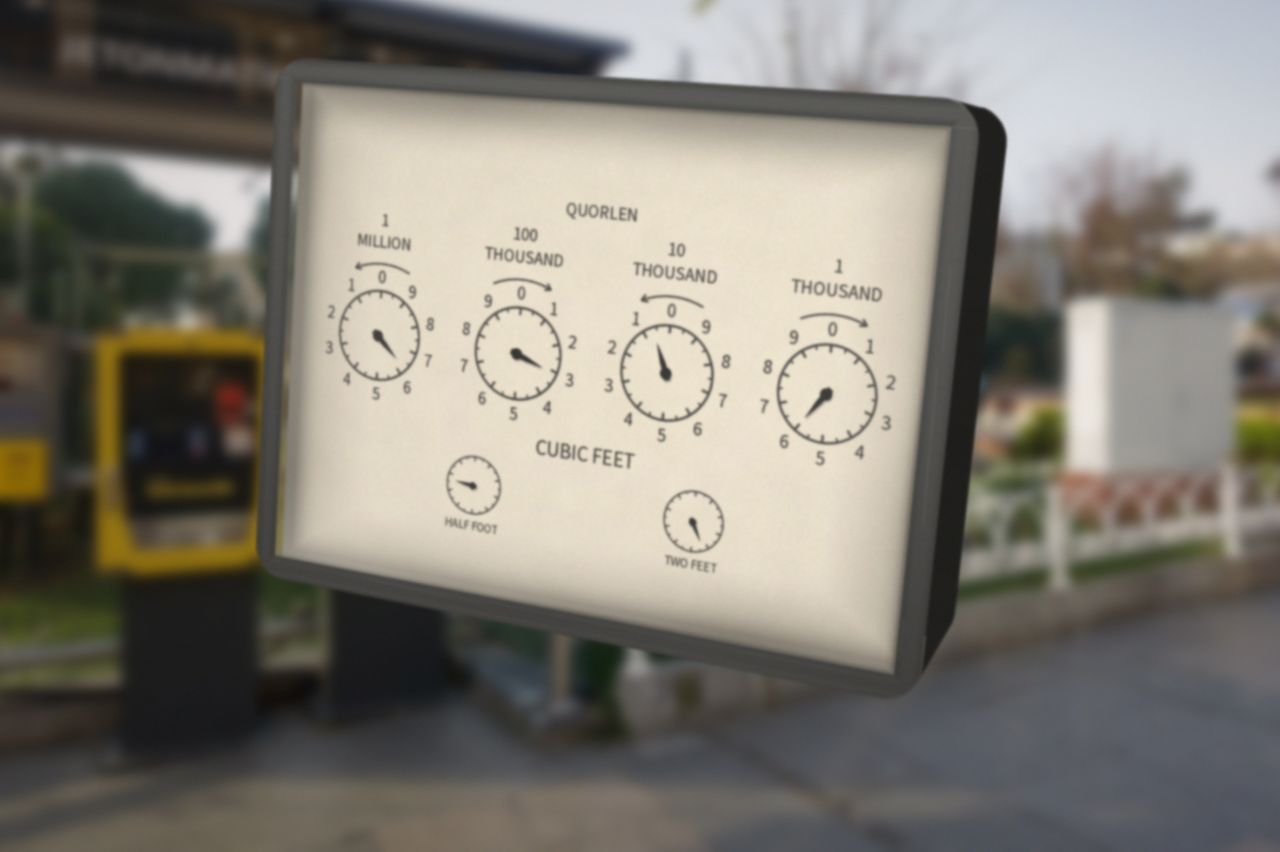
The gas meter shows 630600 ft³
